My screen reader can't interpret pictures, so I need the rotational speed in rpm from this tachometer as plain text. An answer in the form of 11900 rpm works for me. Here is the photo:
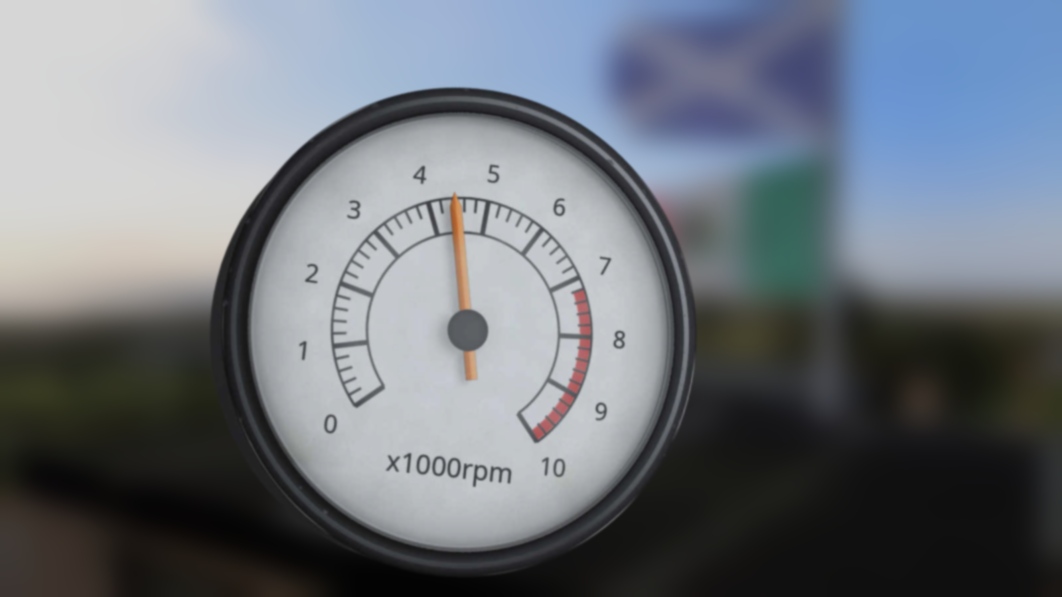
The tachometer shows 4400 rpm
